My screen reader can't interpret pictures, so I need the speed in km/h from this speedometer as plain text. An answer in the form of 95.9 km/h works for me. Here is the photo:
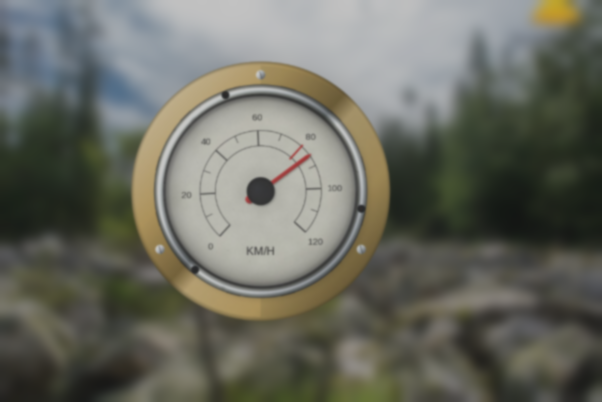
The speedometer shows 85 km/h
